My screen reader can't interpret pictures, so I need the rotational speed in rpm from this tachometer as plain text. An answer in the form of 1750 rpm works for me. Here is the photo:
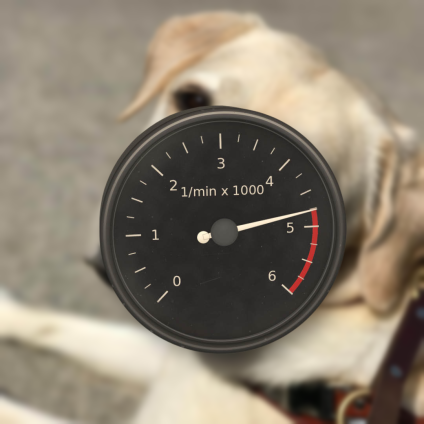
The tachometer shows 4750 rpm
